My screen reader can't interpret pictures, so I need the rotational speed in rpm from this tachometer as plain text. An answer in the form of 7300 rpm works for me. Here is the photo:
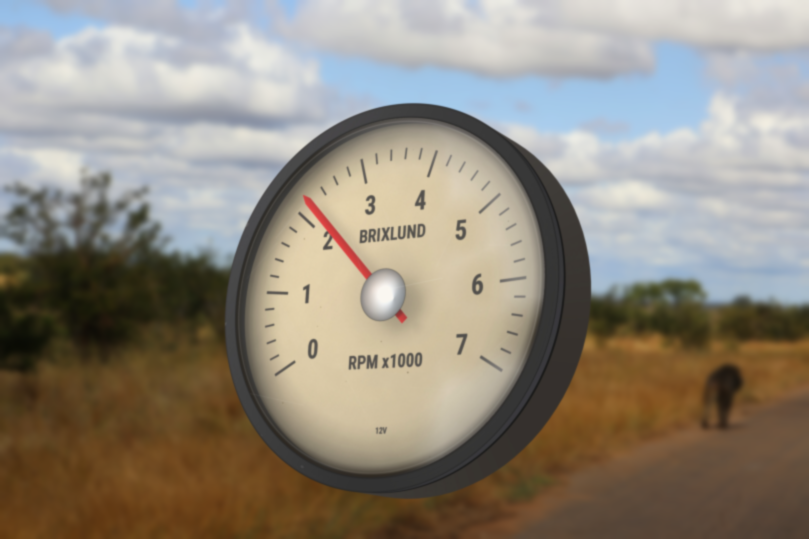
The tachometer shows 2200 rpm
